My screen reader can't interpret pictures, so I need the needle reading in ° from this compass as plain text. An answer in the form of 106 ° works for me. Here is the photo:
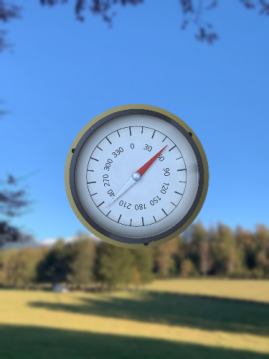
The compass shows 52.5 °
